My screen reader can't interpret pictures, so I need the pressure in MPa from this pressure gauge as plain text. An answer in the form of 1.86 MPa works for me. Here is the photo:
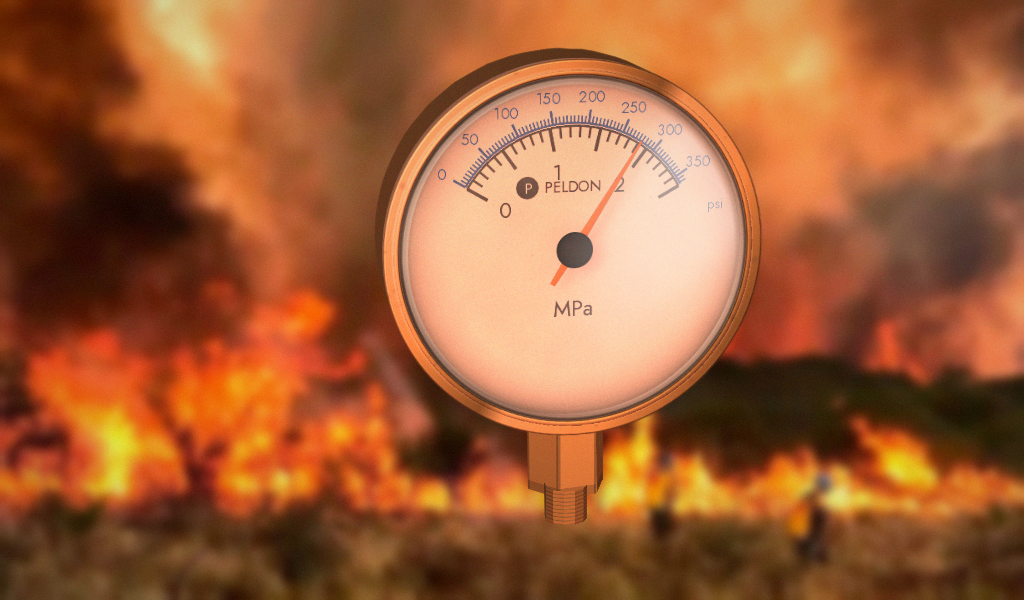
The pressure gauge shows 1.9 MPa
